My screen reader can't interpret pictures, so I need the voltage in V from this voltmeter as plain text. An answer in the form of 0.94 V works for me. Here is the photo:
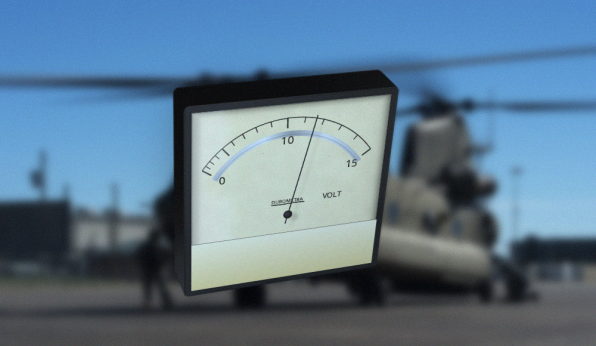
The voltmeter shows 11.5 V
